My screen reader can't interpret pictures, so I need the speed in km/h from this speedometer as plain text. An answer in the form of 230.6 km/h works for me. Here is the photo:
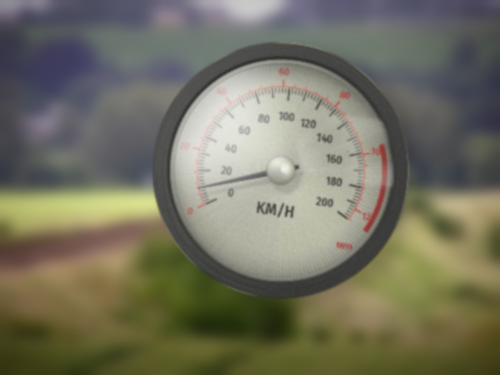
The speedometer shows 10 km/h
